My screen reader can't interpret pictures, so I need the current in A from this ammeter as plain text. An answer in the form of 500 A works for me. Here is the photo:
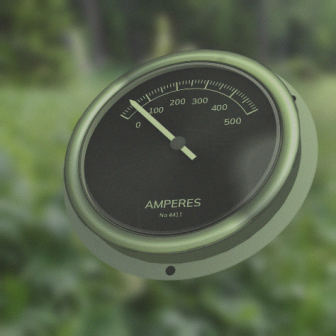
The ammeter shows 50 A
